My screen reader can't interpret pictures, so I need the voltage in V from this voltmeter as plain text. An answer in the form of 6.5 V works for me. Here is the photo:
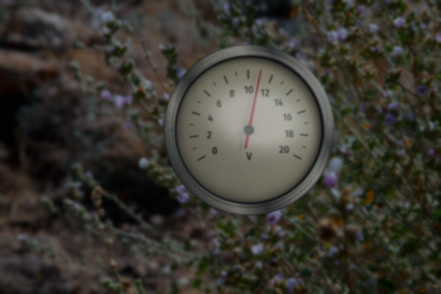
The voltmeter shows 11 V
